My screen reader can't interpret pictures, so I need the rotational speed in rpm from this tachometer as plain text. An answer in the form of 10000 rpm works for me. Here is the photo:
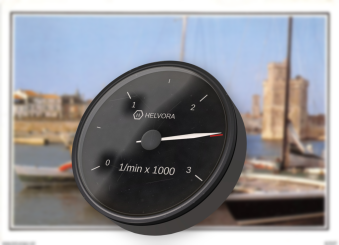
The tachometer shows 2500 rpm
